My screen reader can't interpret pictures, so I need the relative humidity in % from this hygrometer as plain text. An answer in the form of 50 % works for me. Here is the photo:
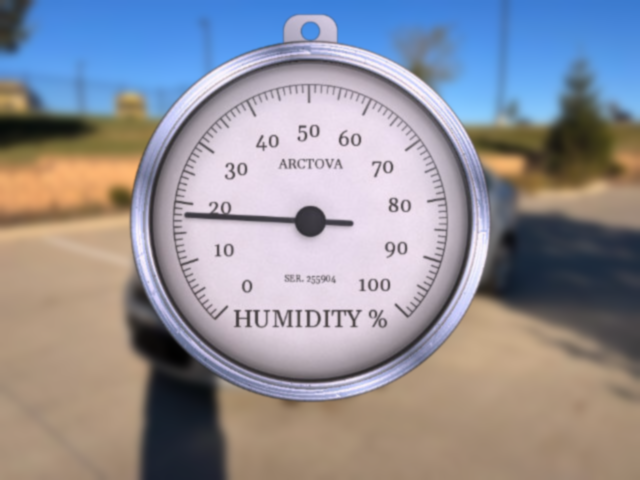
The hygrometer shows 18 %
